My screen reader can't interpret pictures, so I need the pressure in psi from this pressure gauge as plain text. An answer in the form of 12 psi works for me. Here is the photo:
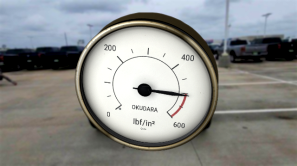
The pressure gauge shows 500 psi
